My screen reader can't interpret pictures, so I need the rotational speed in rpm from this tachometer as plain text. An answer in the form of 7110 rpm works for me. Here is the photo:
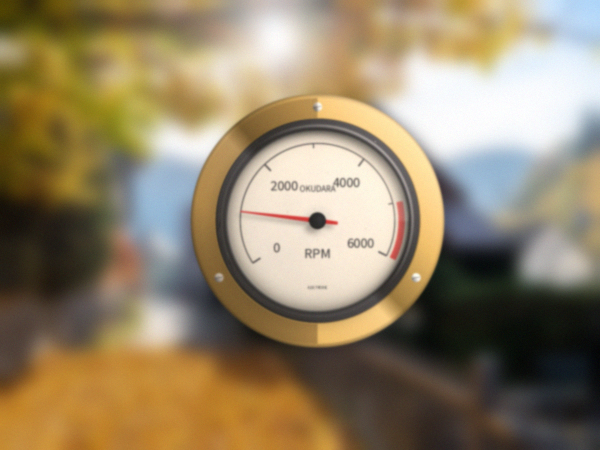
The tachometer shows 1000 rpm
